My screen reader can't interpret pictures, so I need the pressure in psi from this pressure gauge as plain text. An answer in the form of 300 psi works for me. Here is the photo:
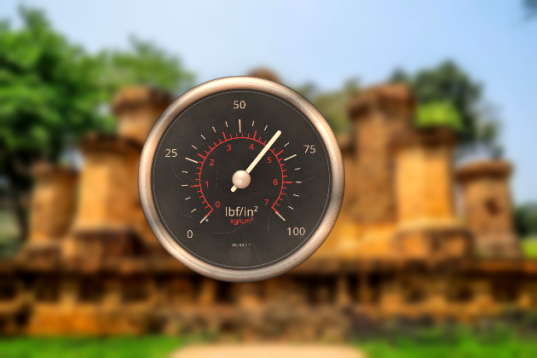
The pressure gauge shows 65 psi
